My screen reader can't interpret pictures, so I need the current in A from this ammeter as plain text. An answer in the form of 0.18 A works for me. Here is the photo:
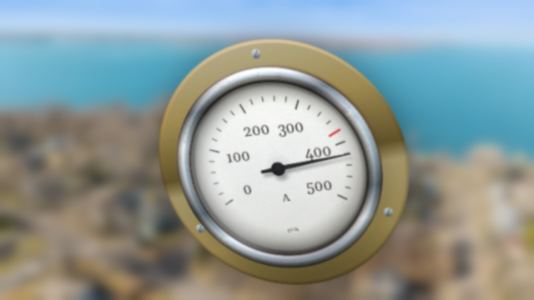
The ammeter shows 420 A
